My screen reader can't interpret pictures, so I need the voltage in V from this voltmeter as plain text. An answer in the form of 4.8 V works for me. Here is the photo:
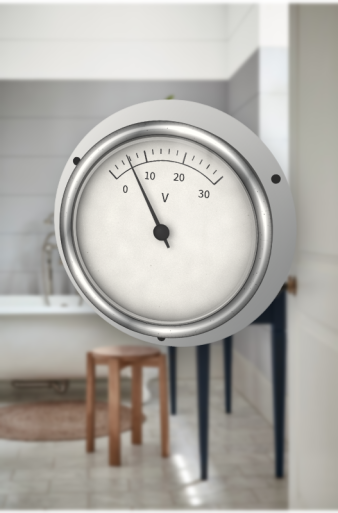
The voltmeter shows 6 V
